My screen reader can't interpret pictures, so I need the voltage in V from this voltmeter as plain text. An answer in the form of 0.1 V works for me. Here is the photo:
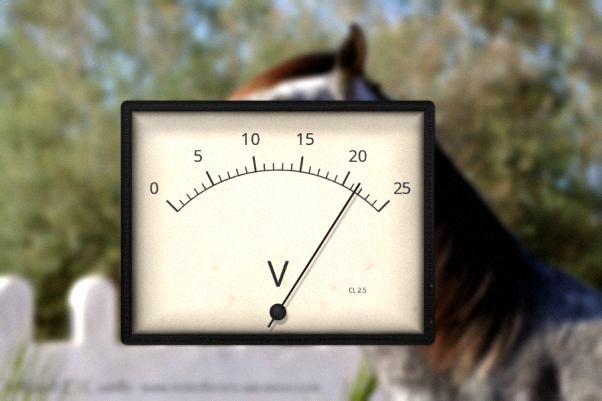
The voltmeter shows 21.5 V
